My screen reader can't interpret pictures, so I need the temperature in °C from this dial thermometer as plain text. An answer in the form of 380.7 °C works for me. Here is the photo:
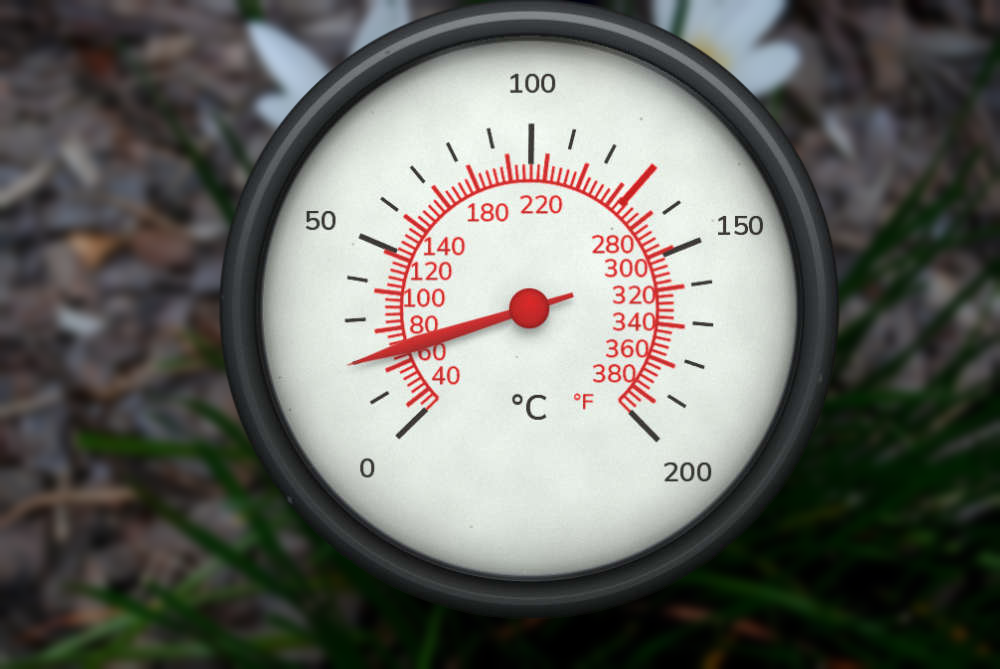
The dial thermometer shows 20 °C
